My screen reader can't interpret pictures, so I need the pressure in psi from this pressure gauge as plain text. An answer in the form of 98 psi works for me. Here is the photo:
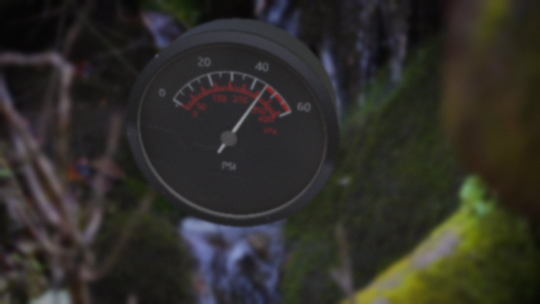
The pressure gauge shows 45 psi
